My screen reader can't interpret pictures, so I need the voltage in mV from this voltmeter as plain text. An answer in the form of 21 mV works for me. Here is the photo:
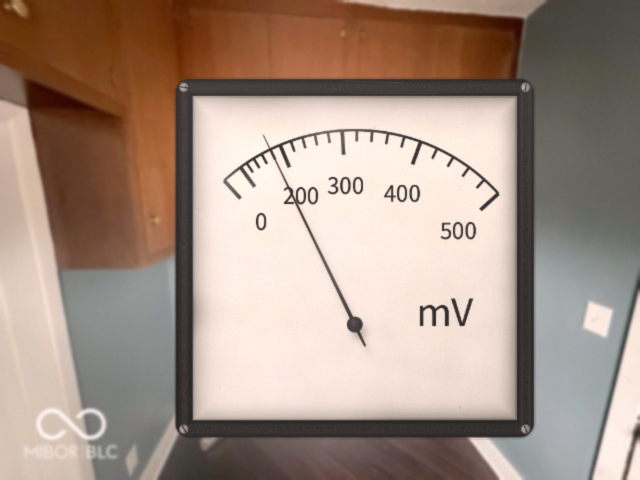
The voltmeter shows 180 mV
